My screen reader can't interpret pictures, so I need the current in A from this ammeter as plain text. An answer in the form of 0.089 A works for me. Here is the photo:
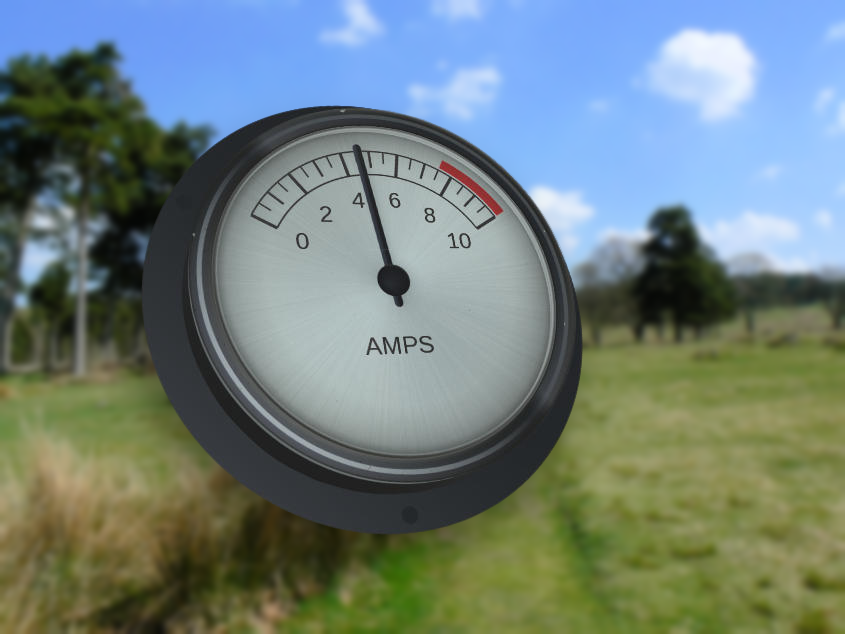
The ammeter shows 4.5 A
